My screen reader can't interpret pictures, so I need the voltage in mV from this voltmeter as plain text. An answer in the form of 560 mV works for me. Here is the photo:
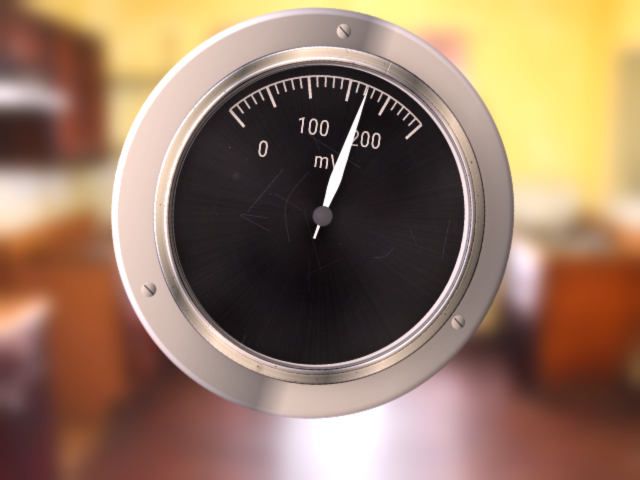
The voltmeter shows 170 mV
